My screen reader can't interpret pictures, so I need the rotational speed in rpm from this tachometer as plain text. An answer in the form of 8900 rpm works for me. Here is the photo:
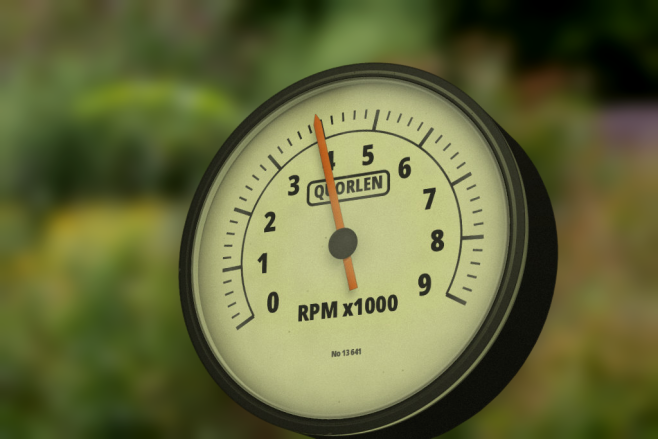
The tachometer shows 4000 rpm
